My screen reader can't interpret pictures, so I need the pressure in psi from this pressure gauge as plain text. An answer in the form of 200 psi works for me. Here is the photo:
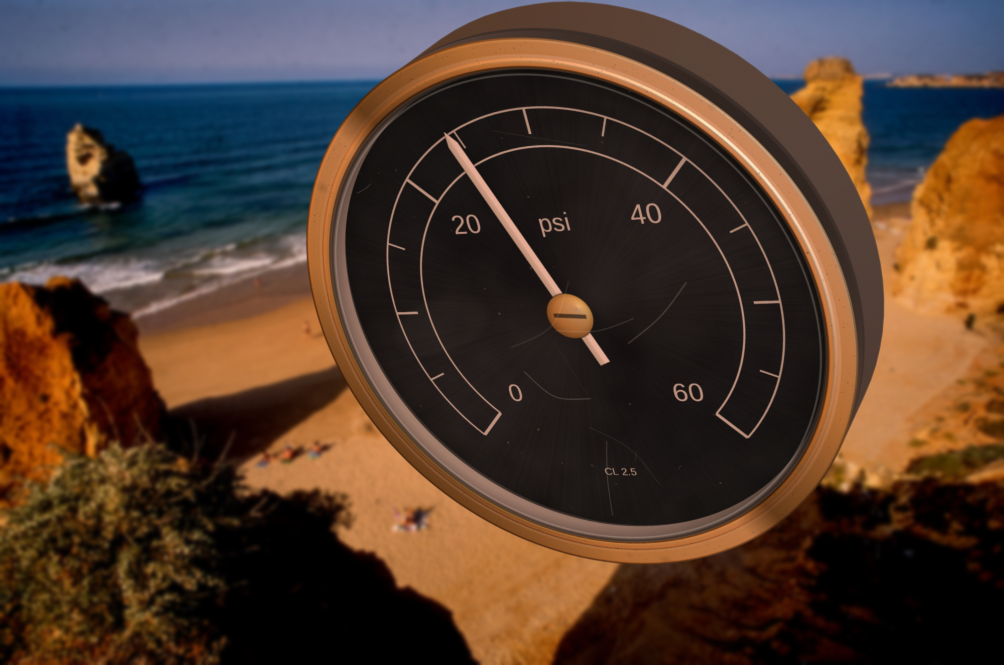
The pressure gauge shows 25 psi
